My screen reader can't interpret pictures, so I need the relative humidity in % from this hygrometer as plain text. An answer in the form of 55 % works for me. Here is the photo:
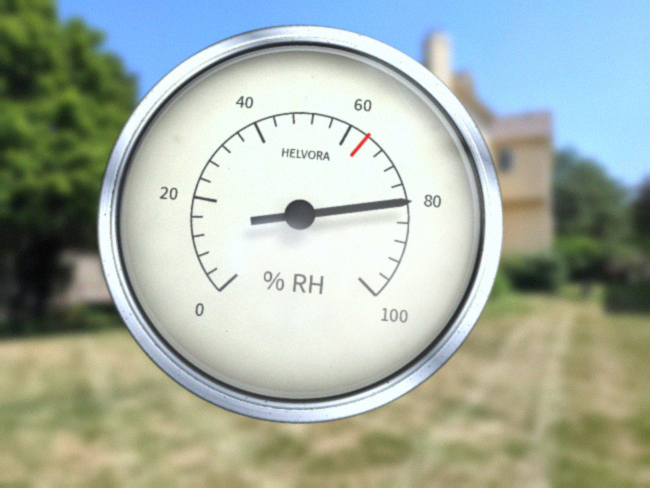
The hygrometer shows 80 %
